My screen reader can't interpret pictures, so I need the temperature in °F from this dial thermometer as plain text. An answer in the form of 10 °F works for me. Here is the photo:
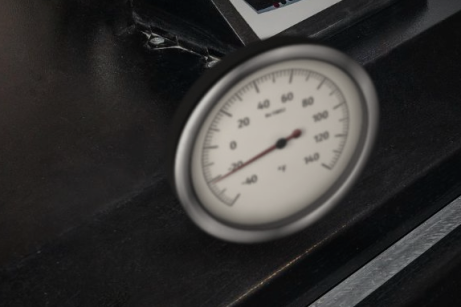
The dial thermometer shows -20 °F
